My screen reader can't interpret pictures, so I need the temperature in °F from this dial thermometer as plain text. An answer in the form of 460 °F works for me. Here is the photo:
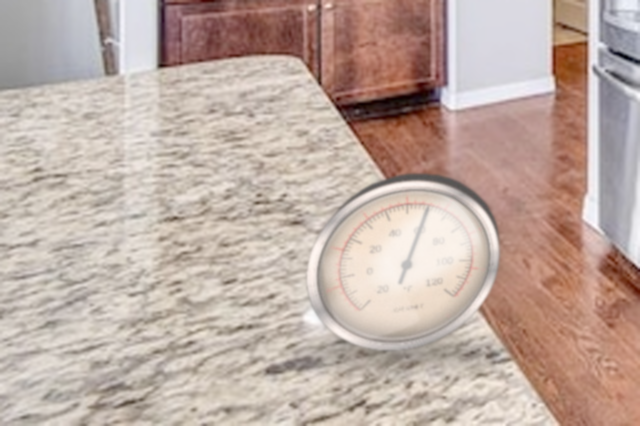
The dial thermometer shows 60 °F
